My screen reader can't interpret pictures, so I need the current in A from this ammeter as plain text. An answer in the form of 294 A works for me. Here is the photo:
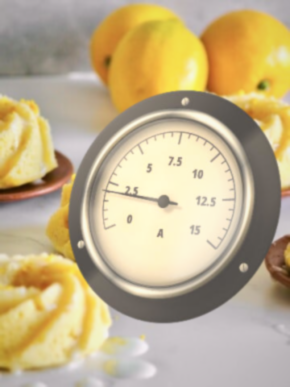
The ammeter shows 2 A
